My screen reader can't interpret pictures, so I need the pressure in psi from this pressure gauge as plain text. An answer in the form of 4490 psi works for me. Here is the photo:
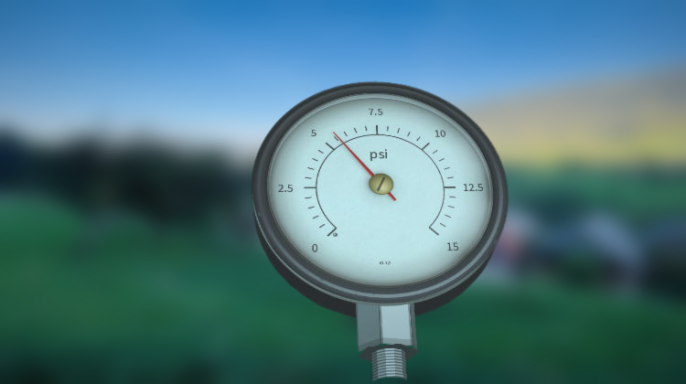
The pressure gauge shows 5.5 psi
